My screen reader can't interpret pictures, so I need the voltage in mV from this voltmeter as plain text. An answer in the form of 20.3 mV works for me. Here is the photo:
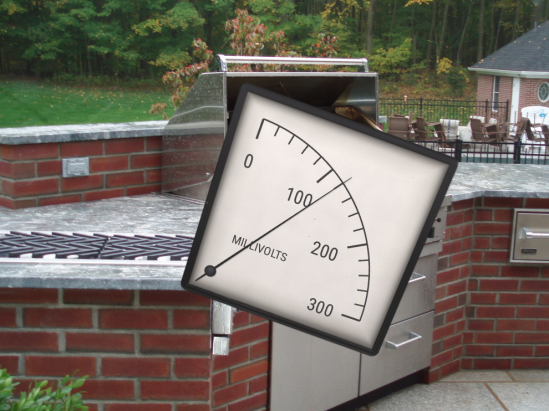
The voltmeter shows 120 mV
